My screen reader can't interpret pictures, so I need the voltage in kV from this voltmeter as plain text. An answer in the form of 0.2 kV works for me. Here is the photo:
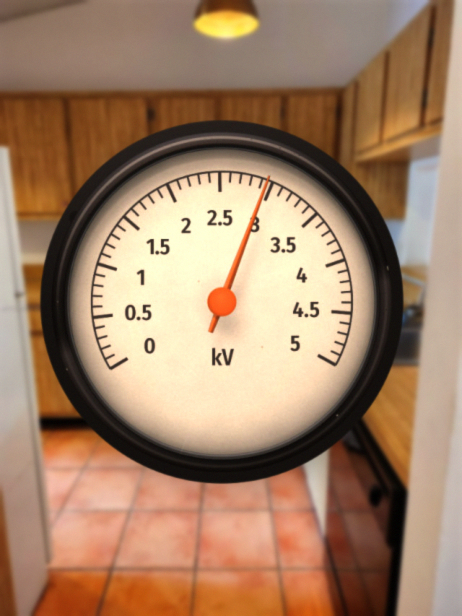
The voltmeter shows 2.95 kV
